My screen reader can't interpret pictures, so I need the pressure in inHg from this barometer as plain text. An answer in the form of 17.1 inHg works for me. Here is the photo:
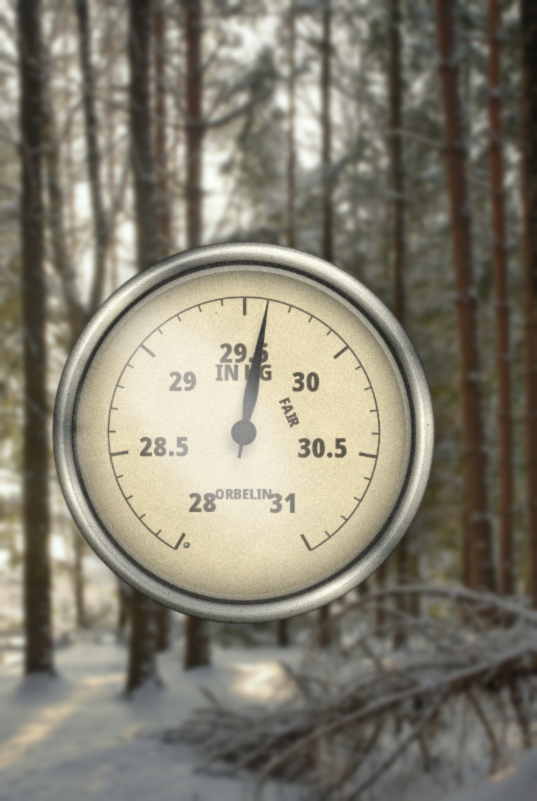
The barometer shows 29.6 inHg
